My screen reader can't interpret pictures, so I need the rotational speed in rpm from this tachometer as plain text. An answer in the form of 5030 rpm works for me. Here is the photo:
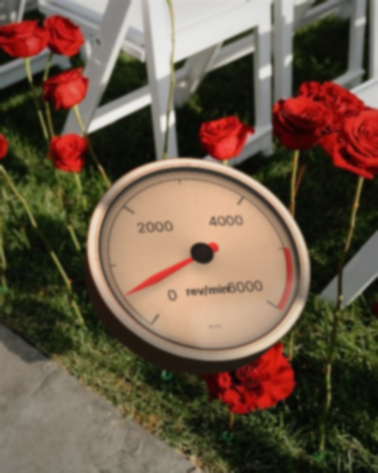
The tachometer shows 500 rpm
